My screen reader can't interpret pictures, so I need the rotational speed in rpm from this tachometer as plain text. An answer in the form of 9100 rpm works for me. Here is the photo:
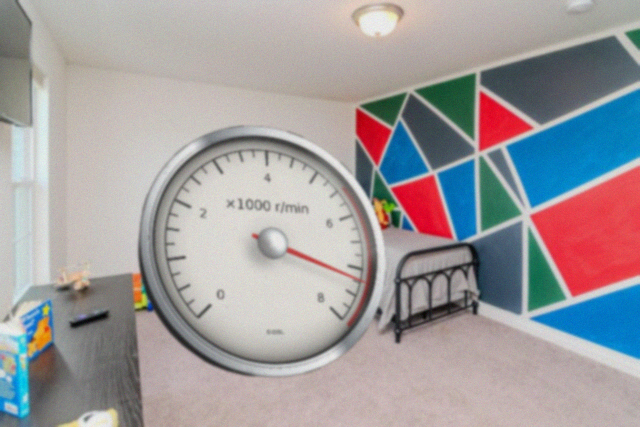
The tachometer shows 7250 rpm
